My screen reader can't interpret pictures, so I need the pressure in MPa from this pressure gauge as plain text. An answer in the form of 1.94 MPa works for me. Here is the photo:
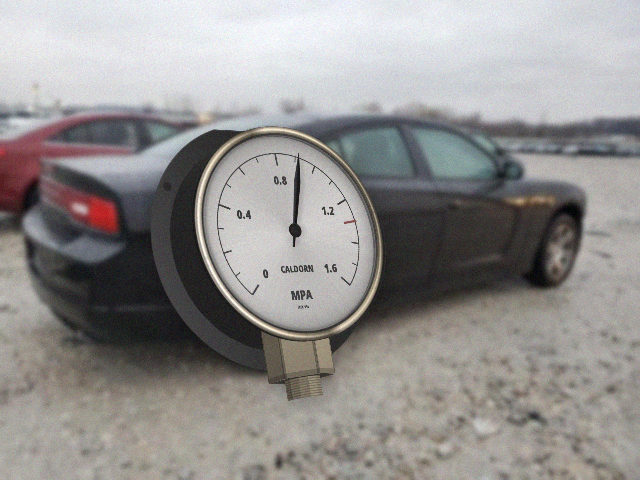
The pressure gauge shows 0.9 MPa
